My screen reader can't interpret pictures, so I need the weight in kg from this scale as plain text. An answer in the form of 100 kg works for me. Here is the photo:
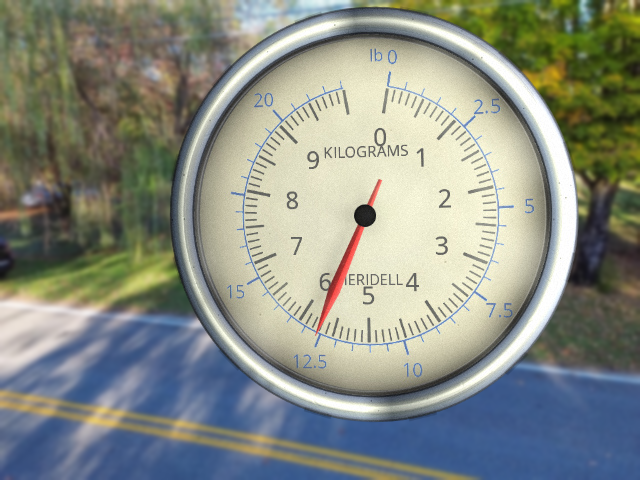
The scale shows 5.7 kg
